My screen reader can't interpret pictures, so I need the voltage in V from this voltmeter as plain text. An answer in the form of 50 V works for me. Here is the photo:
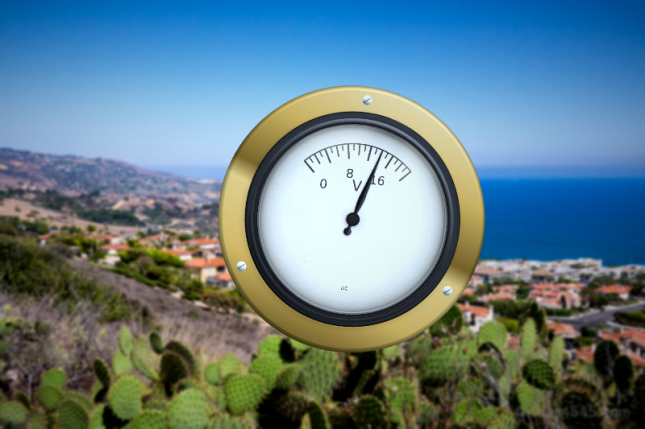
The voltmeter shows 14 V
